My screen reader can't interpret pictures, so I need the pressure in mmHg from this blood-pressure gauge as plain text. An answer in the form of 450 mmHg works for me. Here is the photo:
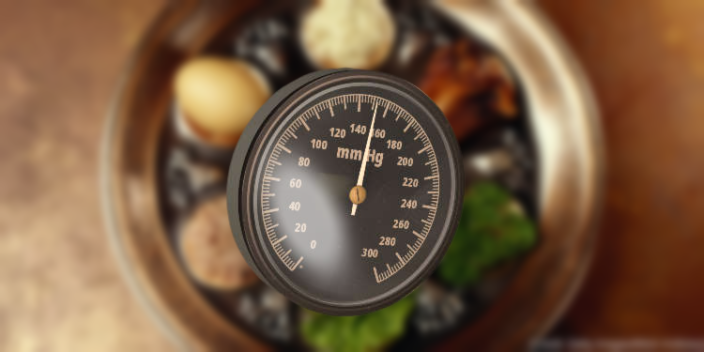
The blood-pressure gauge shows 150 mmHg
